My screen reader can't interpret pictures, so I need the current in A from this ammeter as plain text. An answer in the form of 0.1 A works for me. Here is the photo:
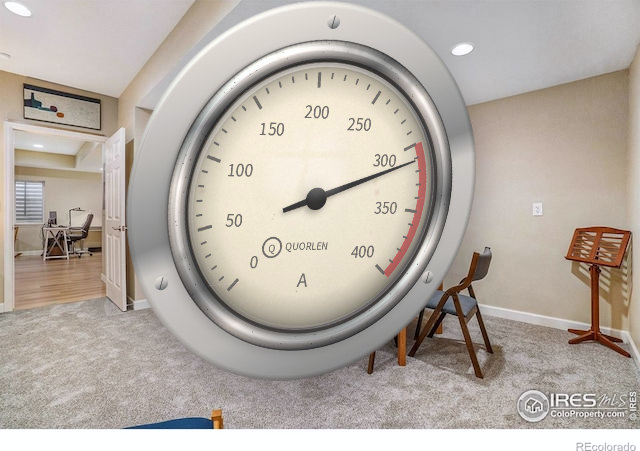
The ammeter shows 310 A
